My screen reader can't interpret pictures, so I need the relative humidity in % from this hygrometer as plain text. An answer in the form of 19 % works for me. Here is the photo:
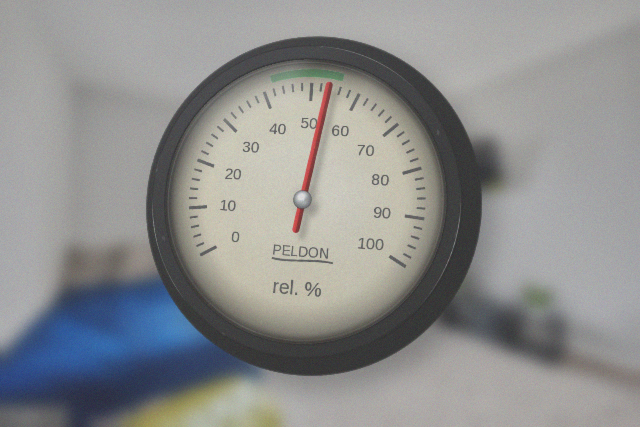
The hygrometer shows 54 %
